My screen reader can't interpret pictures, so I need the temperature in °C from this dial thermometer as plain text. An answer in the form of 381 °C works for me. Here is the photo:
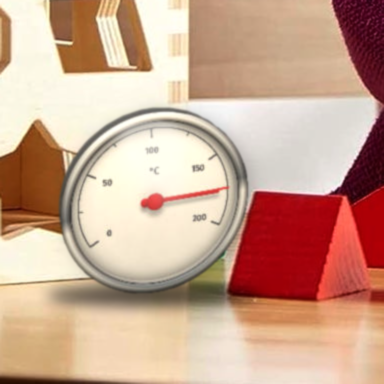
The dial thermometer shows 175 °C
